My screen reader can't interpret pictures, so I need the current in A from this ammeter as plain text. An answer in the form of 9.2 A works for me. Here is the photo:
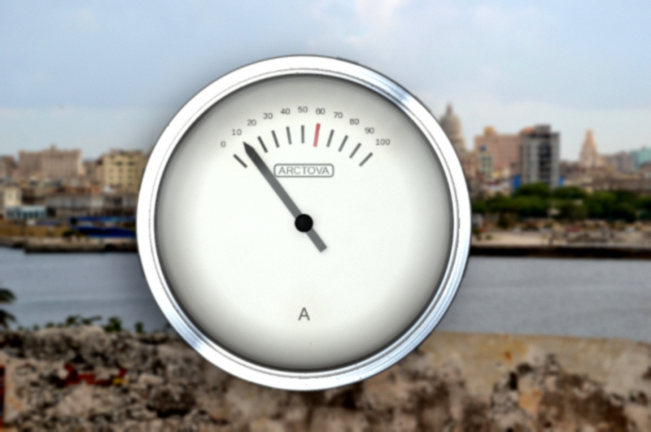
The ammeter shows 10 A
